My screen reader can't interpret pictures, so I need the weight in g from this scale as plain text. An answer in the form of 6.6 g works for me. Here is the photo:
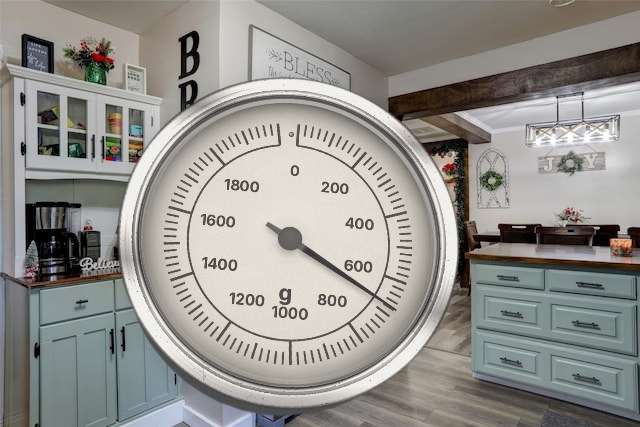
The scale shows 680 g
